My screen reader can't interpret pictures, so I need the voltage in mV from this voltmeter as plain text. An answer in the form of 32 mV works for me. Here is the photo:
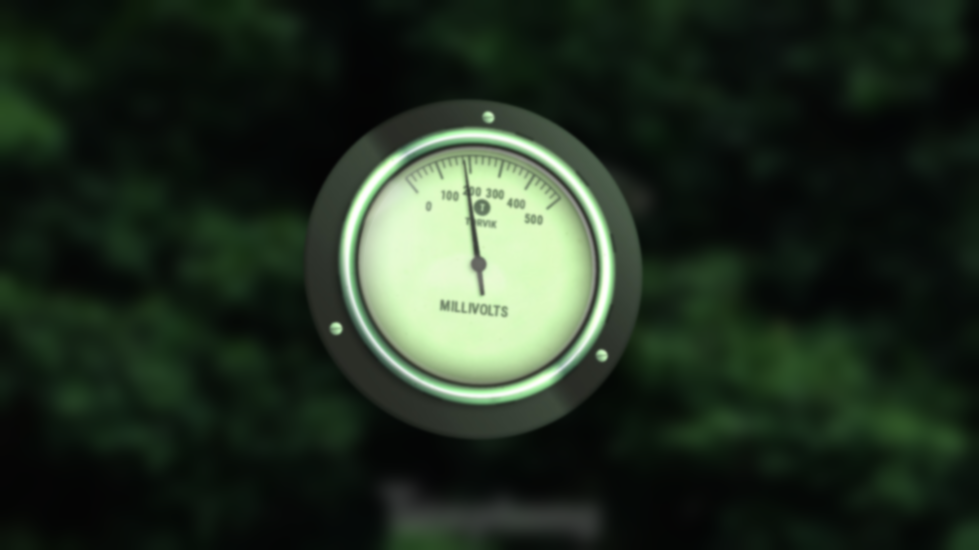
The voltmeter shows 180 mV
